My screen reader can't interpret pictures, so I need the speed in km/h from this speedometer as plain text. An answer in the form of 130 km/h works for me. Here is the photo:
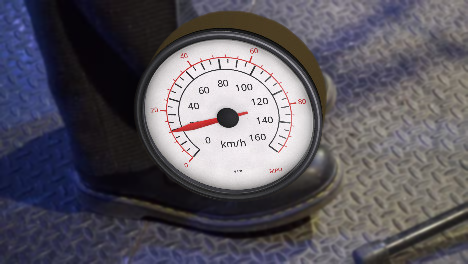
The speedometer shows 20 km/h
